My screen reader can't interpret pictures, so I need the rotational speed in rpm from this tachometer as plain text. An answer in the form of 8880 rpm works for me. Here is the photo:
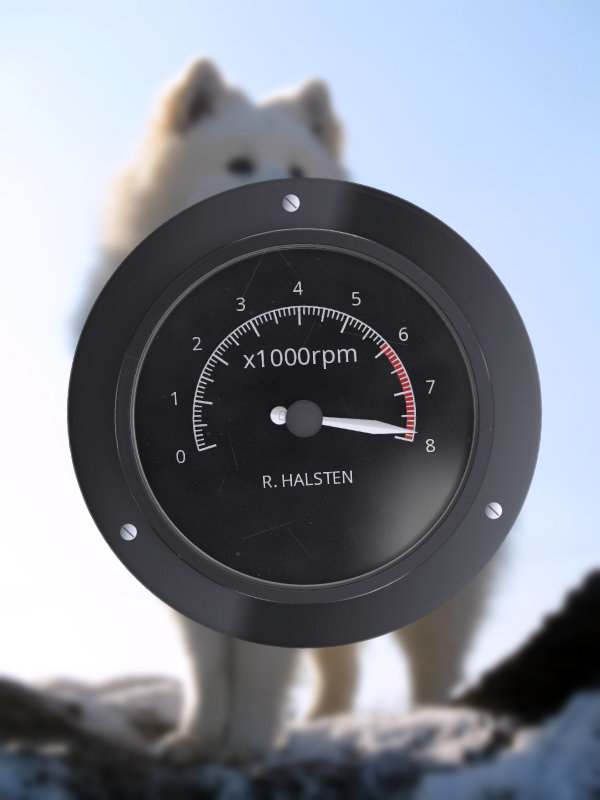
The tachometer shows 7800 rpm
